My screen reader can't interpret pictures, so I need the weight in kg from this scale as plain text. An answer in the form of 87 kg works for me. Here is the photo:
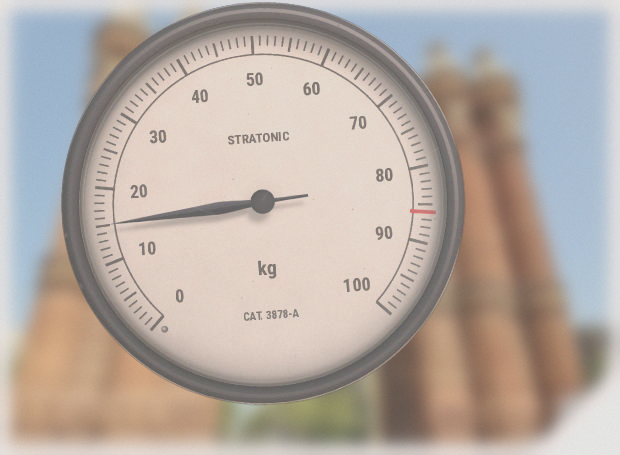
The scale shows 15 kg
